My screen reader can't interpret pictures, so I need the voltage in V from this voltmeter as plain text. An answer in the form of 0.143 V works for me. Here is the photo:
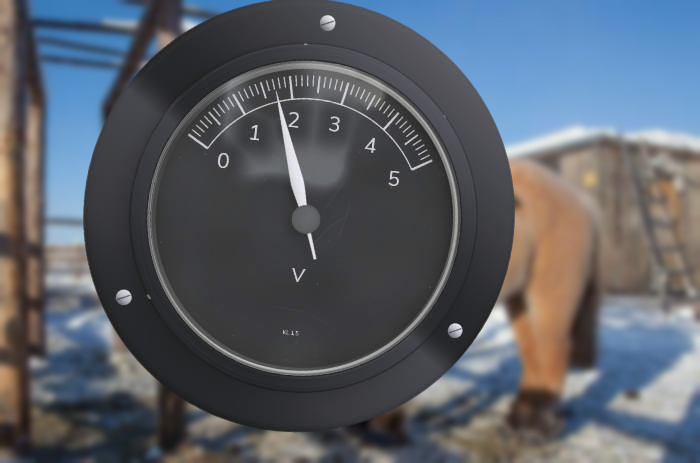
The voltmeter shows 1.7 V
